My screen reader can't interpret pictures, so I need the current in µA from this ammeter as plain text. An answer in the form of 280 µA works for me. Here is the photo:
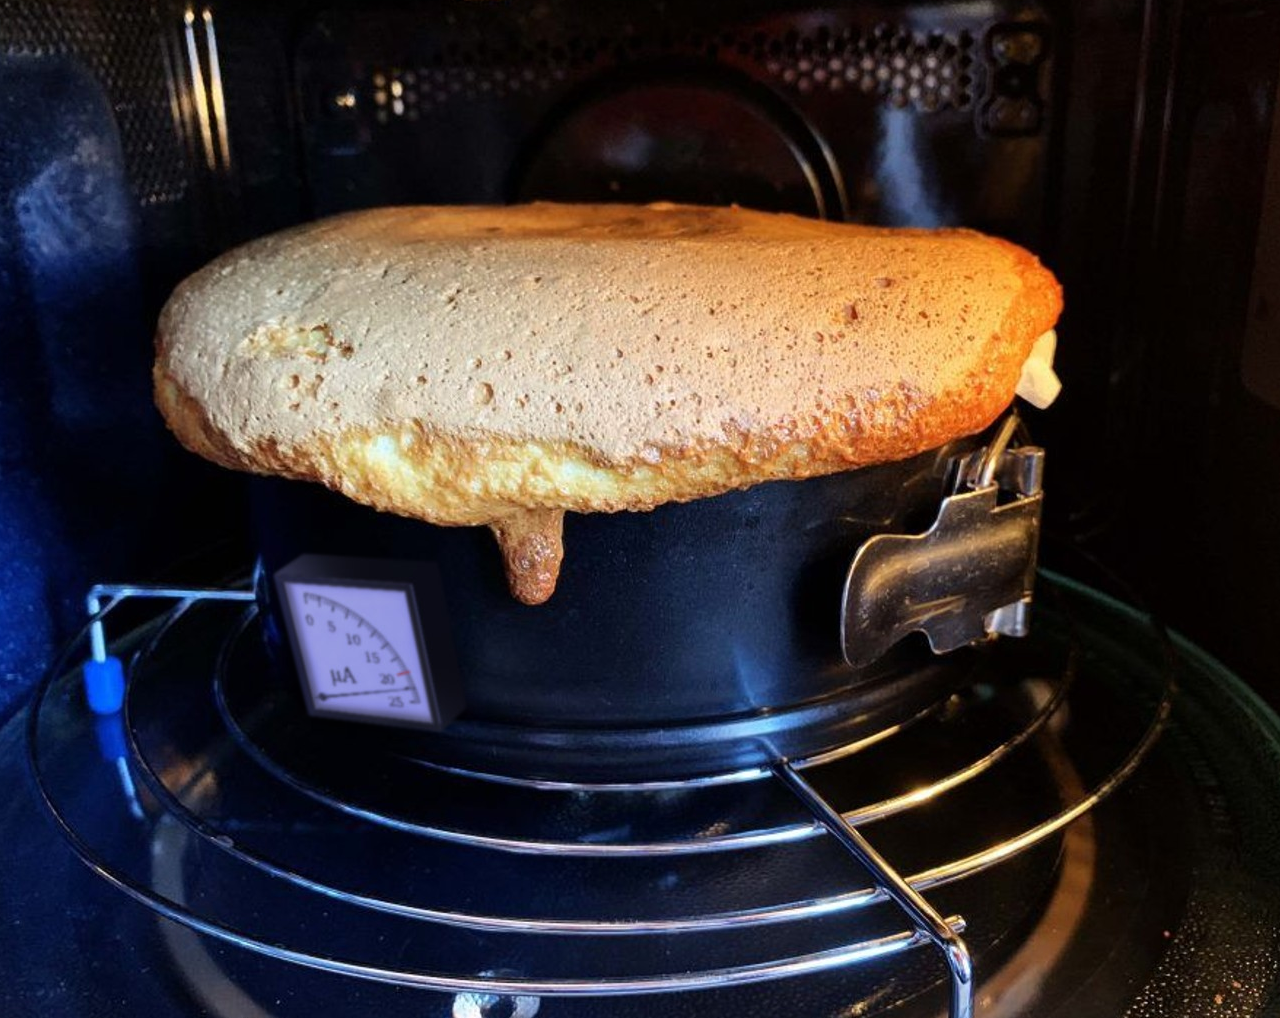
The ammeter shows 22.5 µA
